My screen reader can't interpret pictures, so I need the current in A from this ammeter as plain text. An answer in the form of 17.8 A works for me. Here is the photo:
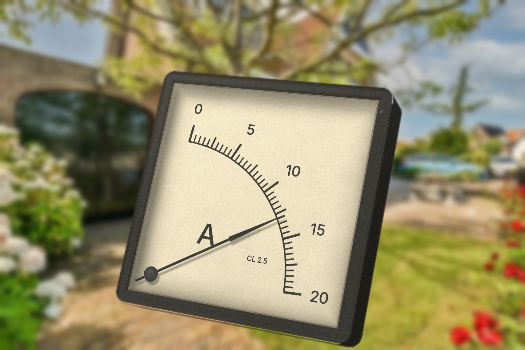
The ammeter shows 13 A
